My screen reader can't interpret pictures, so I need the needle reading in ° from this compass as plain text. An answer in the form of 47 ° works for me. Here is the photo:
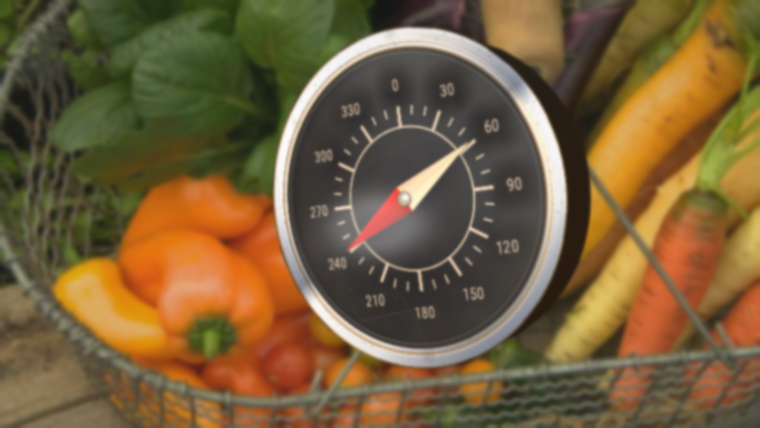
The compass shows 240 °
